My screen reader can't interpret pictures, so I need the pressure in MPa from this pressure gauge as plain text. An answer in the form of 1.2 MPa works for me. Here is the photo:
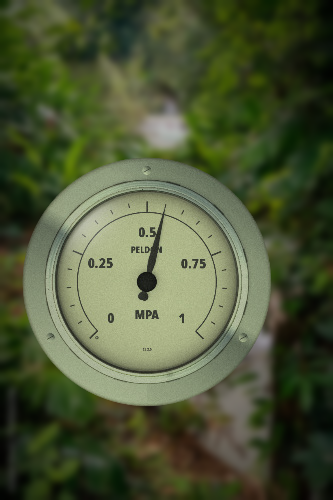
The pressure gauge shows 0.55 MPa
